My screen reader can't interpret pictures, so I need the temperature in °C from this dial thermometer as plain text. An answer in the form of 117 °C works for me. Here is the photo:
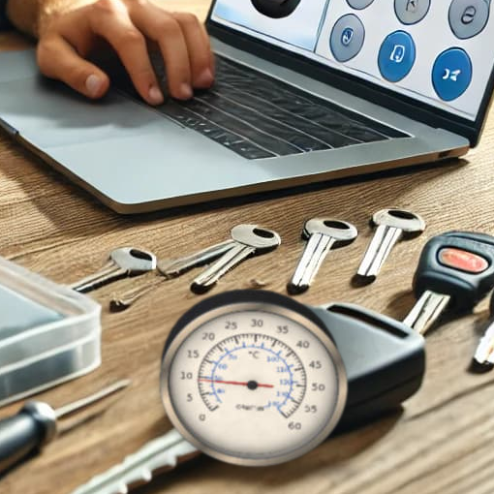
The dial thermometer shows 10 °C
